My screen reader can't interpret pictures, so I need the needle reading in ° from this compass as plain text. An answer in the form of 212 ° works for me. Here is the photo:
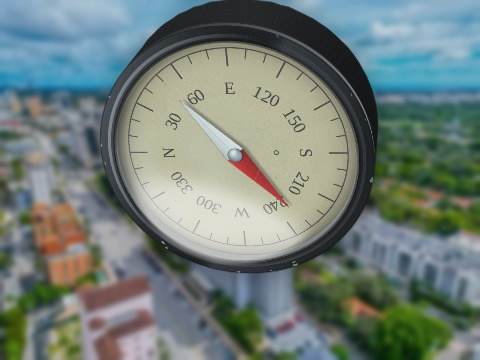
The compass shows 230 °
